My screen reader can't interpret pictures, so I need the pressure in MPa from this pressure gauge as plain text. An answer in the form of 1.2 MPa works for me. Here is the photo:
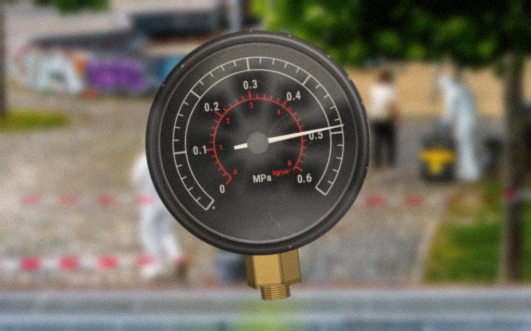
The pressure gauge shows 0.49 MPa
